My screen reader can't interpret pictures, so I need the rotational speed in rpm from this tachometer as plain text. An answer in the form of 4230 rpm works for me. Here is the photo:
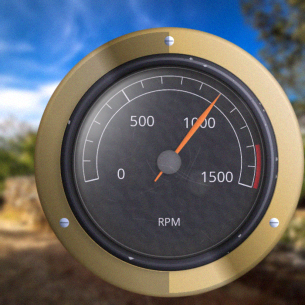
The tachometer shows 1000 rpm
